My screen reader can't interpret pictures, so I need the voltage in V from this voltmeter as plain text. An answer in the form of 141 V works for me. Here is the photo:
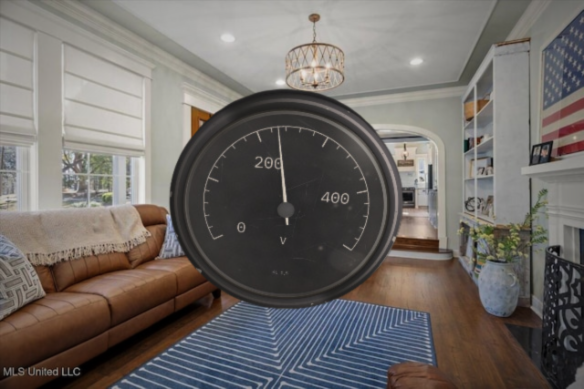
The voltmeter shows 230 V
